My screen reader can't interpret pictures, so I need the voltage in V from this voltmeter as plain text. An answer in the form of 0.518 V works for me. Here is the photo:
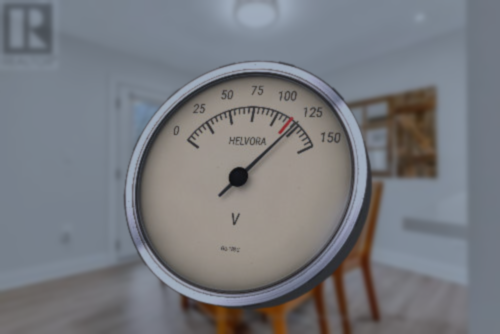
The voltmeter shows 125 V
